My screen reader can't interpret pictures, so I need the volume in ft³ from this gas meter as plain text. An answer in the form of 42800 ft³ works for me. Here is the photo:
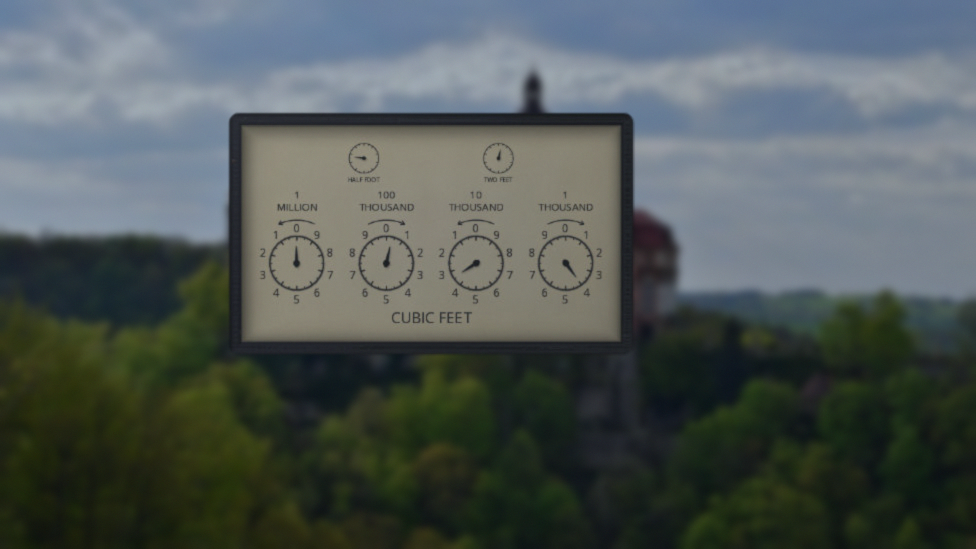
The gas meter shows 3400 ft³
